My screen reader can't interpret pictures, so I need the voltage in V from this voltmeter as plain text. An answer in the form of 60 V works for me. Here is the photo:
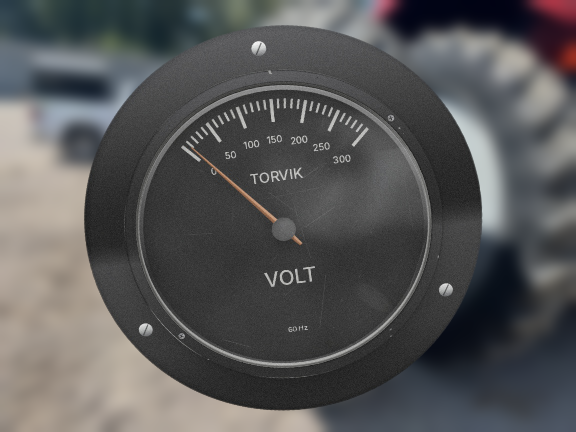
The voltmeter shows 10 V
